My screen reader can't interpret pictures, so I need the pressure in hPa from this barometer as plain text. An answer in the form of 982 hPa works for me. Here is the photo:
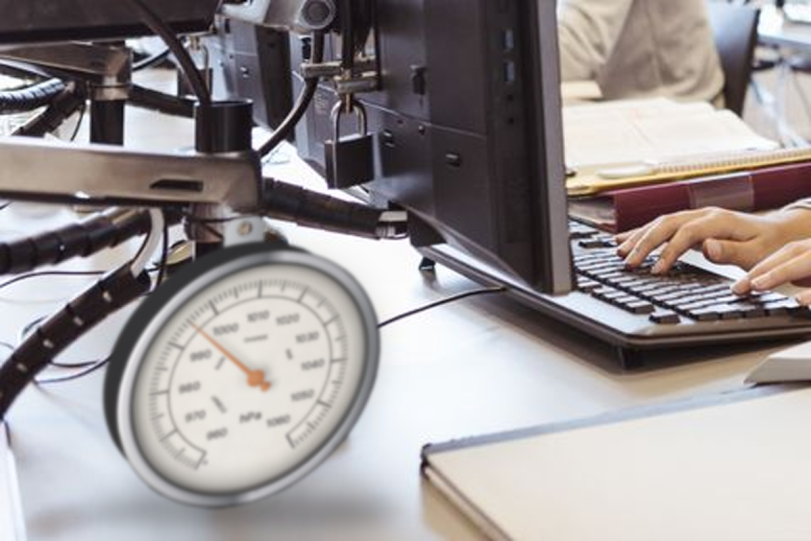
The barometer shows 995 hPa
